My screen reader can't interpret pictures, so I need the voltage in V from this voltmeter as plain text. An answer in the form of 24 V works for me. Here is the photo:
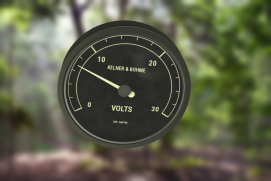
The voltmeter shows 7 V
